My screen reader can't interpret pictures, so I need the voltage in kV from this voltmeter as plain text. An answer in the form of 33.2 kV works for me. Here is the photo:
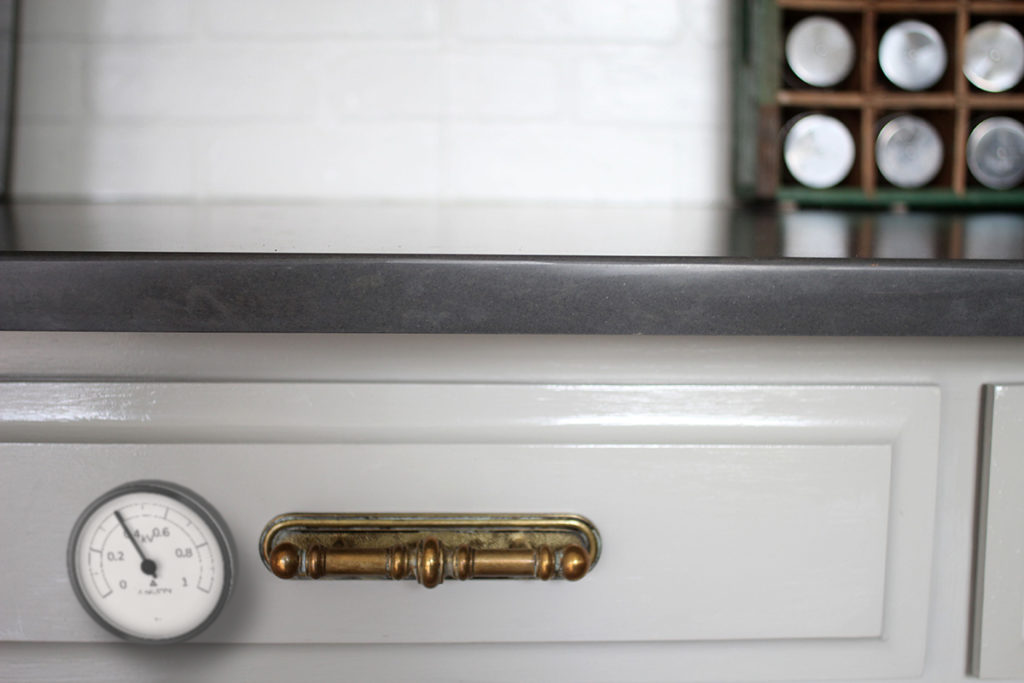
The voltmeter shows 0.4 kV
